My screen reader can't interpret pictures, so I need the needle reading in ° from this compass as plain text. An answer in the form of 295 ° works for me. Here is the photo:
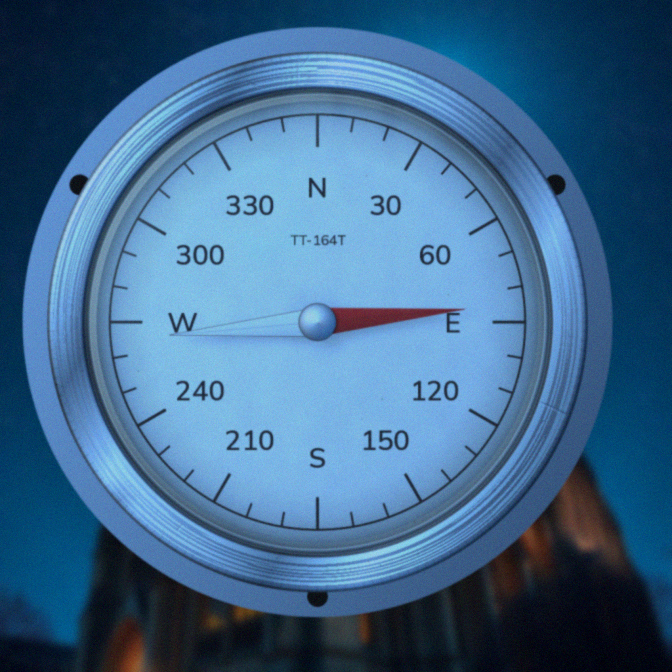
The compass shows 85 °
